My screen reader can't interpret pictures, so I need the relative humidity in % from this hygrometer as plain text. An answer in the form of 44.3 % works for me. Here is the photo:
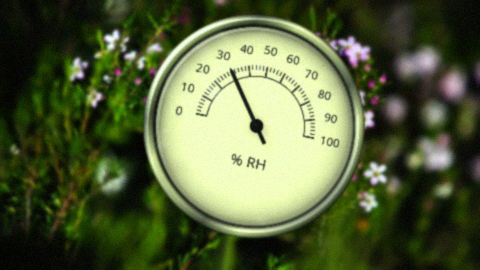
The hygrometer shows 30 %
